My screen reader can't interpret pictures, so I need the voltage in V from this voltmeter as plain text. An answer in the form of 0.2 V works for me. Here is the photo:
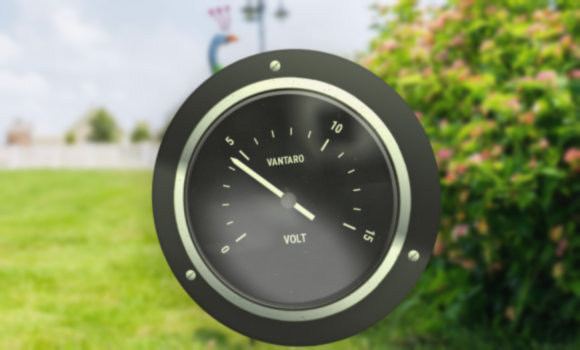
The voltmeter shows 4.5 V
